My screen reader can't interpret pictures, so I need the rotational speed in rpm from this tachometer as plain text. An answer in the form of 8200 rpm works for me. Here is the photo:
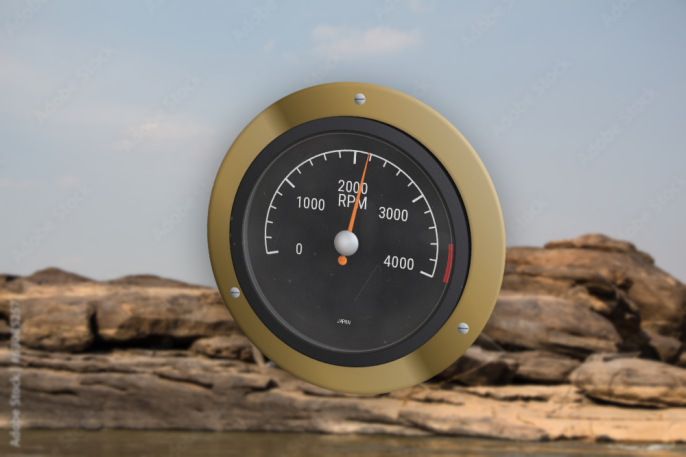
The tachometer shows 2200 rpm
